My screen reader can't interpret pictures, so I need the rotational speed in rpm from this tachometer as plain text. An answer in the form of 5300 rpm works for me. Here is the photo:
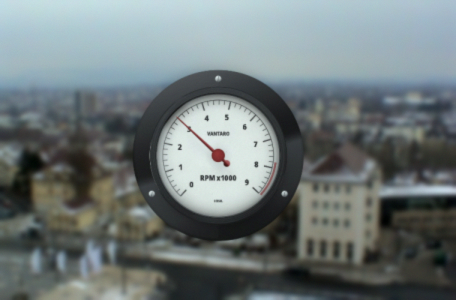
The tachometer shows 3000 rpm
